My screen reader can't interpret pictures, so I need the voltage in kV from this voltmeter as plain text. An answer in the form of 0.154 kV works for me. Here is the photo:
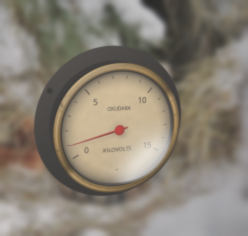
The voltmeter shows 1 kV
